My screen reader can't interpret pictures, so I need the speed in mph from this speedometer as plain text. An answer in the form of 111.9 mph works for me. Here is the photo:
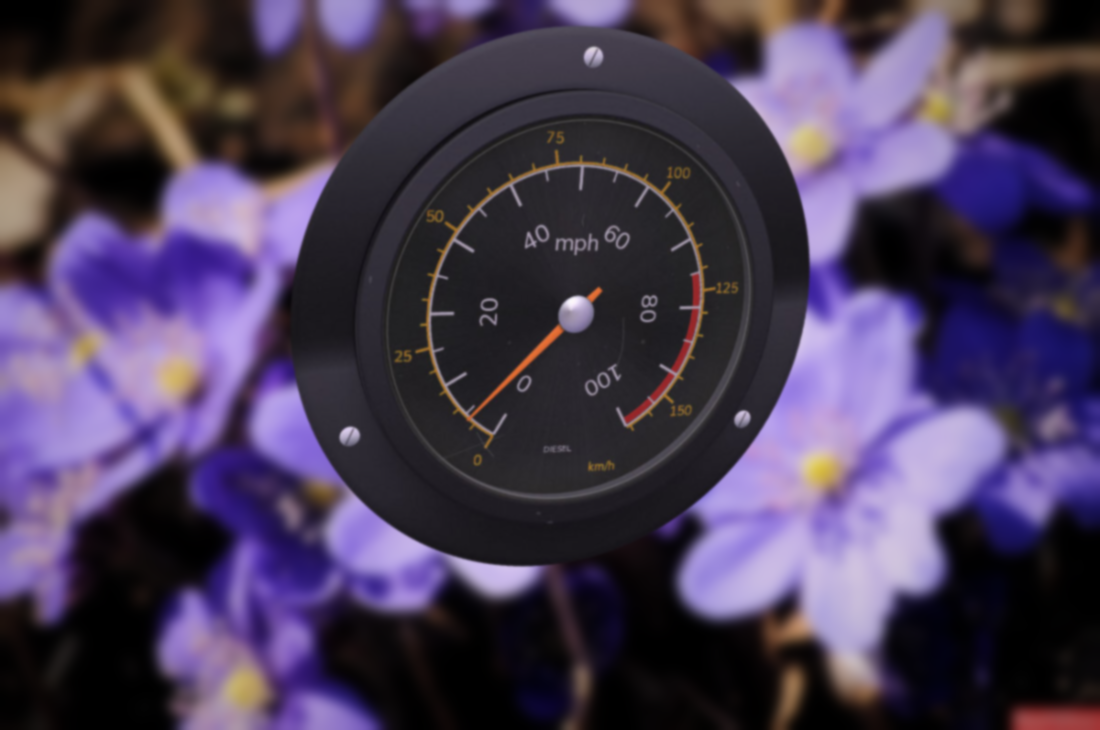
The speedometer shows 5 mph
